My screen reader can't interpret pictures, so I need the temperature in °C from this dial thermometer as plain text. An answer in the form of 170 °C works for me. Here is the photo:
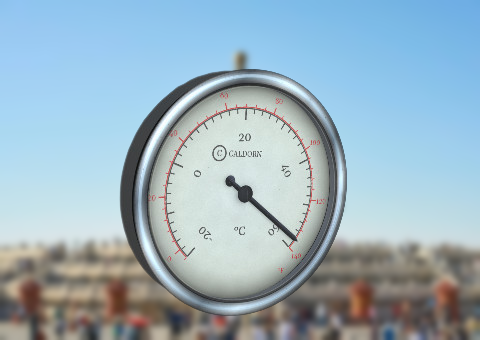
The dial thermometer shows 58 °C
